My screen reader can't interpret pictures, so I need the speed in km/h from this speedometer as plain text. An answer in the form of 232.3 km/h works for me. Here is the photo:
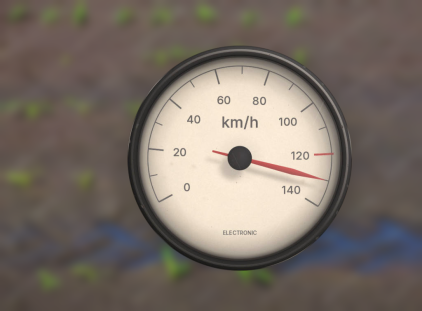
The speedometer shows 130 km/h
